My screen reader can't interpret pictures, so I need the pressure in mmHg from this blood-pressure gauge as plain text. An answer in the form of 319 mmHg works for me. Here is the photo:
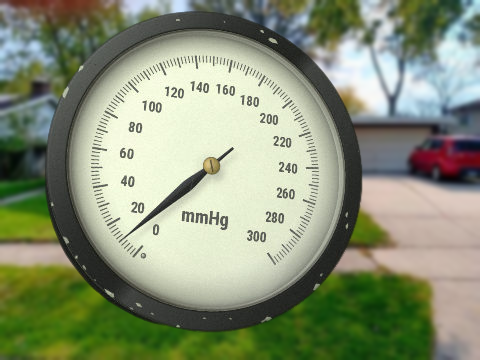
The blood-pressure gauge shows 10 mmHg
